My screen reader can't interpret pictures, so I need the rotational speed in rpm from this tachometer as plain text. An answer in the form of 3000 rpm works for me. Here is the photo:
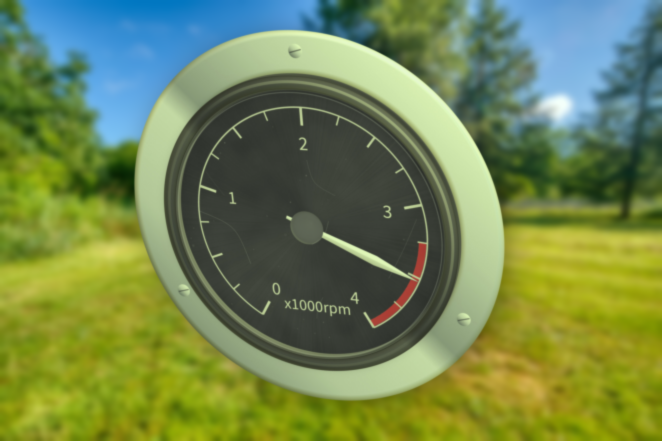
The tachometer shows 3500 rpm
